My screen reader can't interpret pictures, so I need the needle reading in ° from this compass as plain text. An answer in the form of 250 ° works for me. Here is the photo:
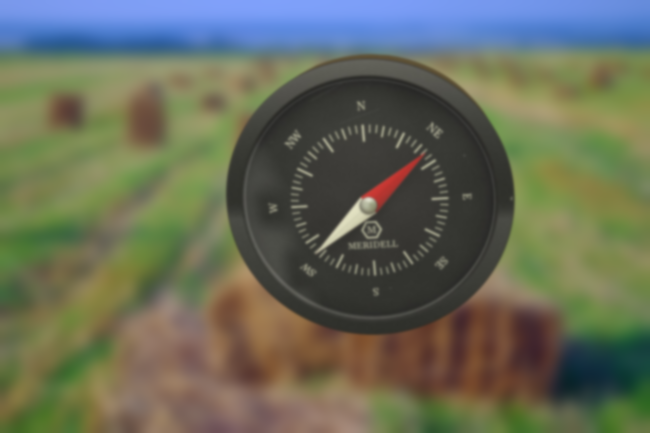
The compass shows 50 °
